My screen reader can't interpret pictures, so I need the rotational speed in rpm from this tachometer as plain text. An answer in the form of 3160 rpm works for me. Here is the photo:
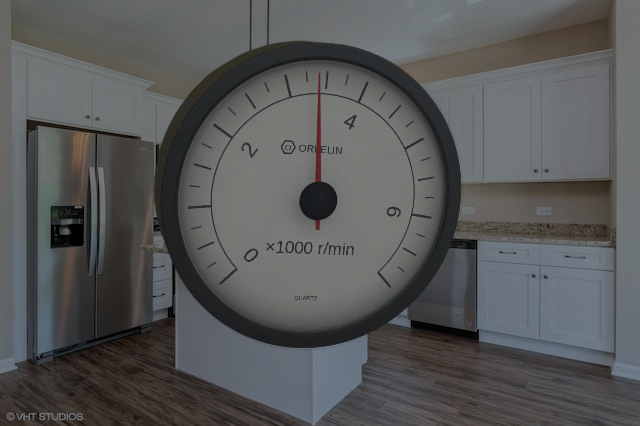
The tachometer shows 3375 rpm
